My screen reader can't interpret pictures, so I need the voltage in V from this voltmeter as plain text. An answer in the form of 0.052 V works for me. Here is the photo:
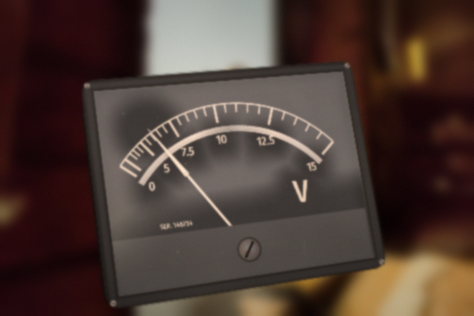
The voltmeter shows 6 V
